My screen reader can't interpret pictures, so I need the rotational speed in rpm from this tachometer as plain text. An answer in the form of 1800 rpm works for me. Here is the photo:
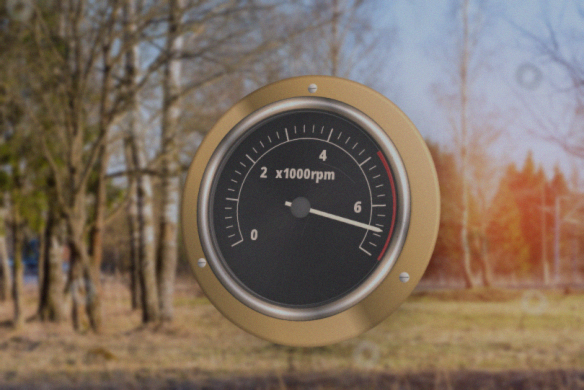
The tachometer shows 6500 rpm
